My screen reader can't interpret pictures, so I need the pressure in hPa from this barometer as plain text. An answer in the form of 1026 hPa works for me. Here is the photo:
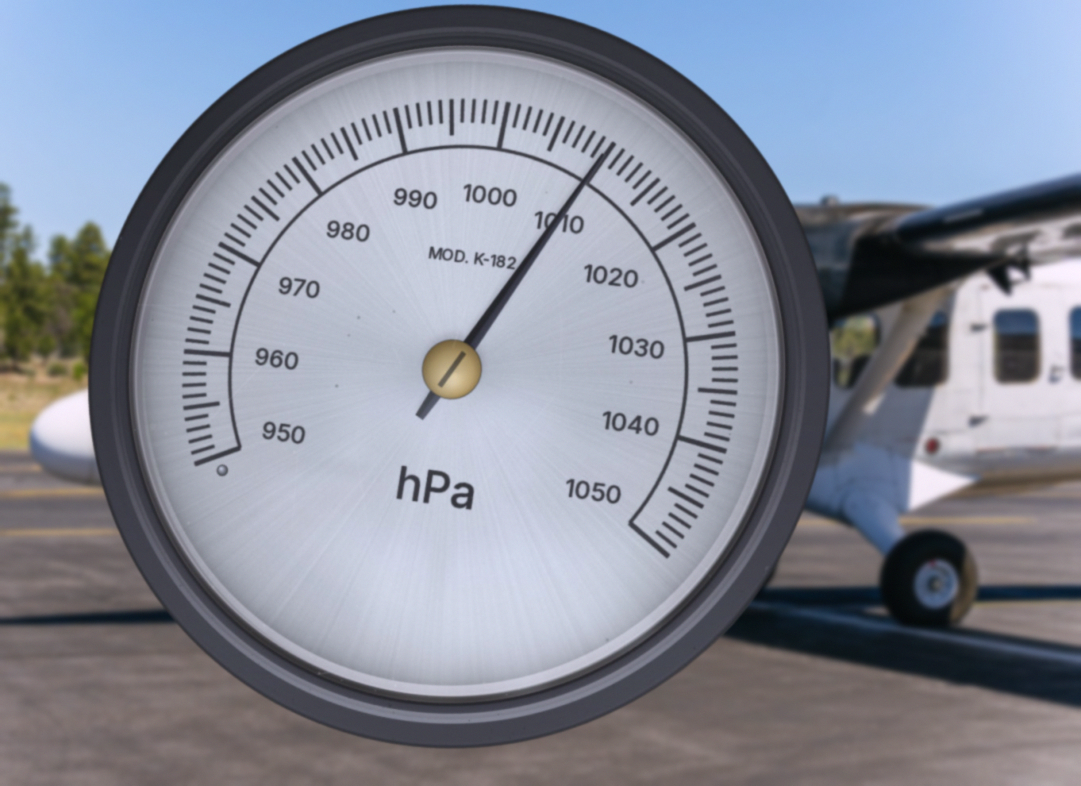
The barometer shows 1010 hPa
